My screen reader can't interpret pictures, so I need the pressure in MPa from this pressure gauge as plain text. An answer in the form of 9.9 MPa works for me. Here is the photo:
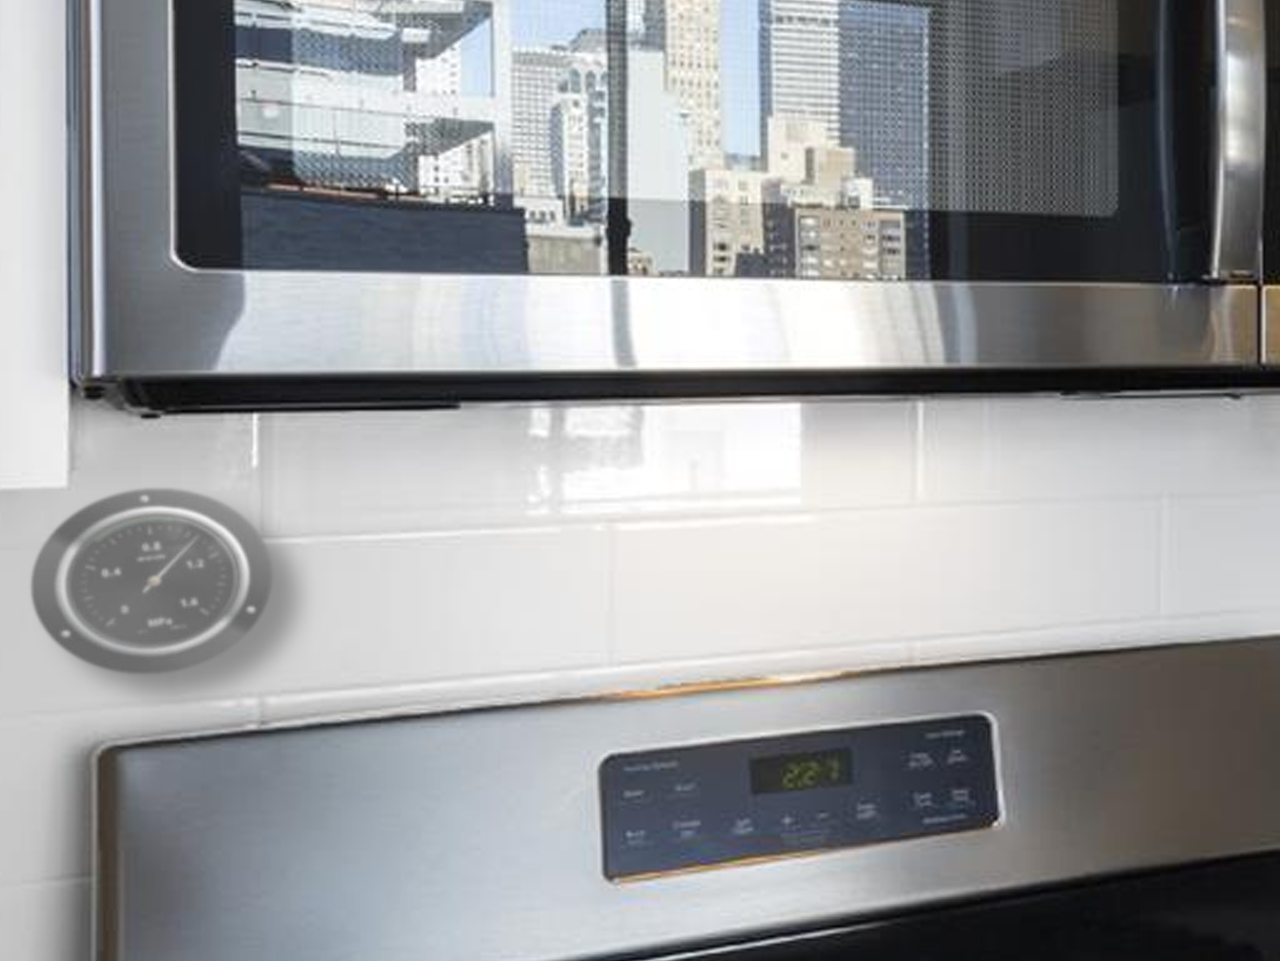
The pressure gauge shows 1.05 MPa
